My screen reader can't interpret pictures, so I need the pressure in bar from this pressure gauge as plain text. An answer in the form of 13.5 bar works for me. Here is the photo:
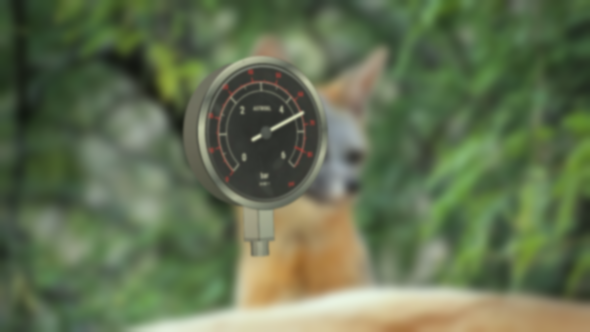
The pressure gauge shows 4.5 bar
